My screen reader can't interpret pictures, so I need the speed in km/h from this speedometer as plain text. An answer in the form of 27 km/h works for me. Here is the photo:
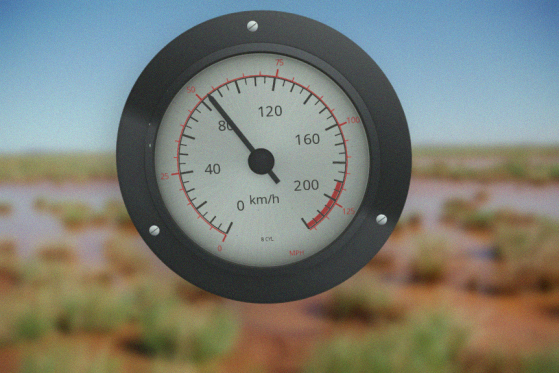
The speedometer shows 85 km/h
